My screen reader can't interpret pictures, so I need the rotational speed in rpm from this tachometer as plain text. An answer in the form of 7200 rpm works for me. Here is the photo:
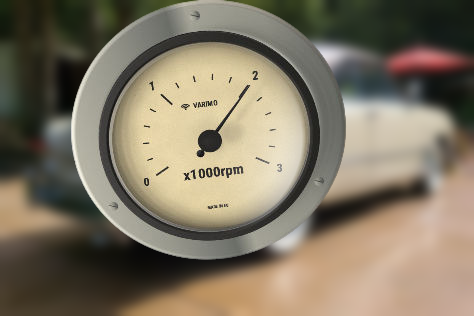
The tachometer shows 2000 rpm
